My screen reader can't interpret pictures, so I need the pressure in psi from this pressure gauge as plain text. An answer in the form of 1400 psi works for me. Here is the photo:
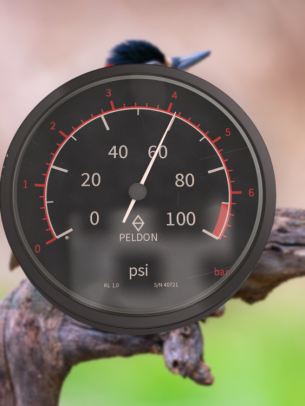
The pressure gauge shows 60 psi
